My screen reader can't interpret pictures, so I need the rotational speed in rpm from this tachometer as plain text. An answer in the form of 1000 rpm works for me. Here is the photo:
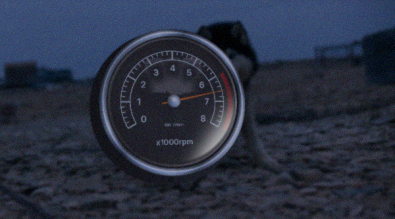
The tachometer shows 6600 rpm
